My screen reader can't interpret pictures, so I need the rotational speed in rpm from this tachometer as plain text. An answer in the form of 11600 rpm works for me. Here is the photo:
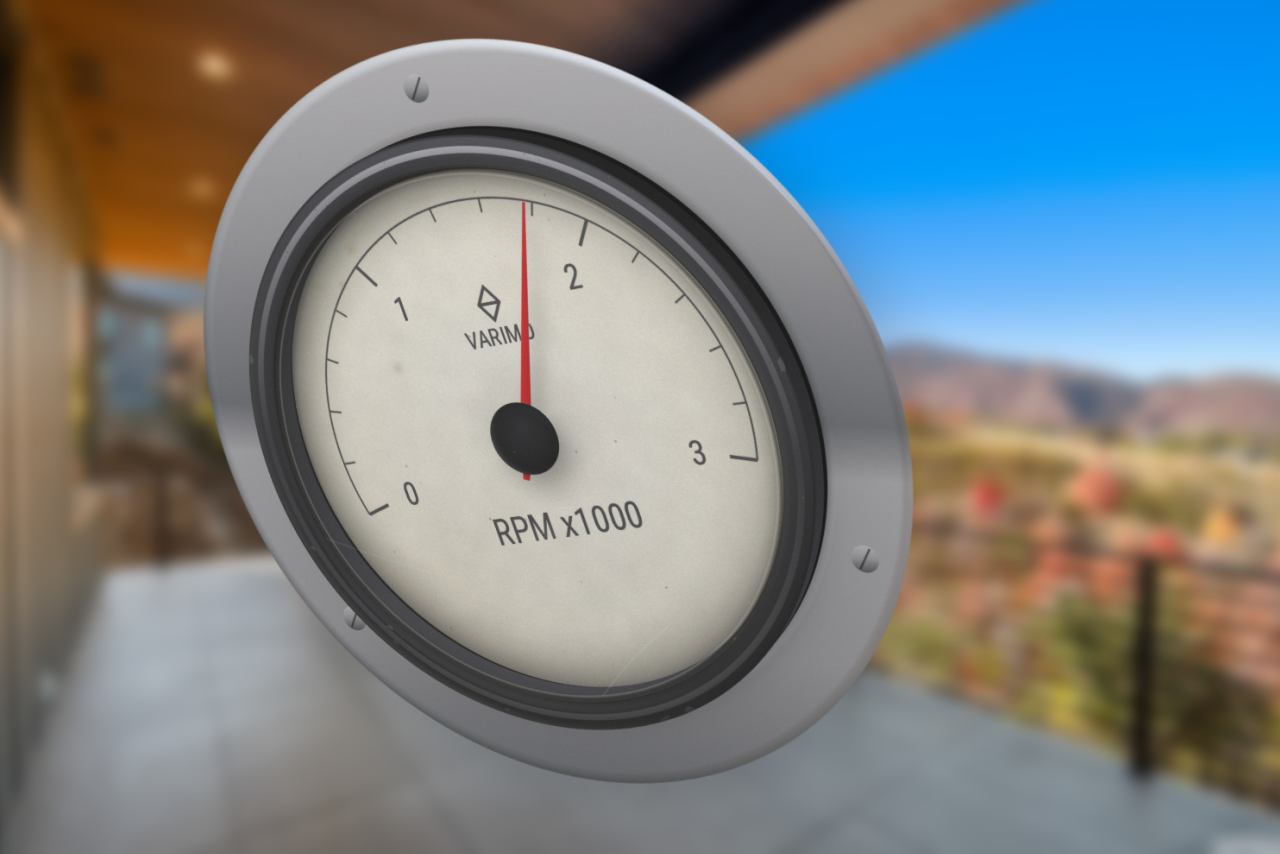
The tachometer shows 1800 rpm
